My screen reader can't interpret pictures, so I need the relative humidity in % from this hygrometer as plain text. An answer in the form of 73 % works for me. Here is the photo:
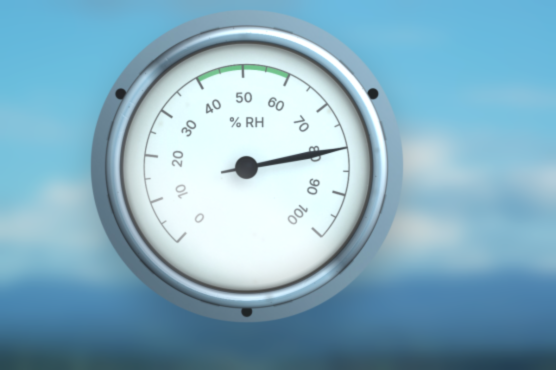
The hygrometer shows 80 %
